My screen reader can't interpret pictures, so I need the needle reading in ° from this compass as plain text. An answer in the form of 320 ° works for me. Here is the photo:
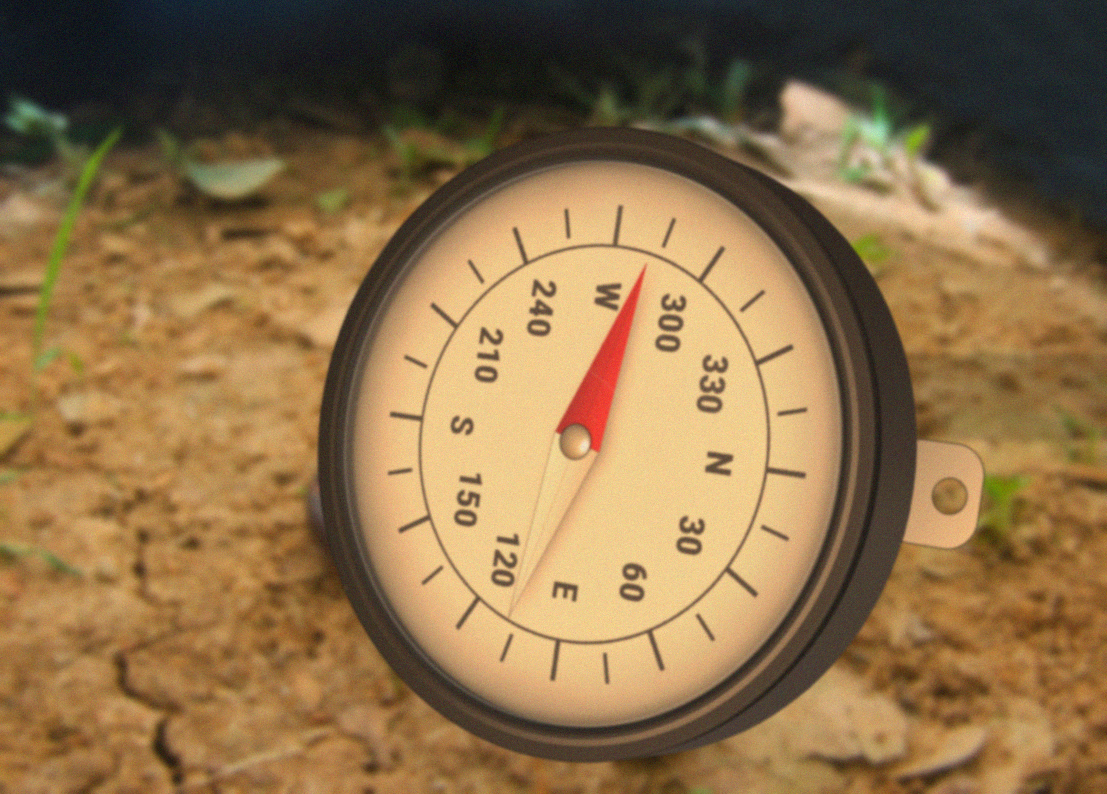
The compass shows 285 °
